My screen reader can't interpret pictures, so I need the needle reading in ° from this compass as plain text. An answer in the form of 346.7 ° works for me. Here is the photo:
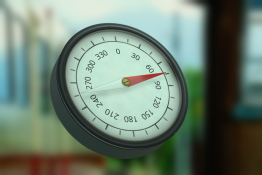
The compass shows 75 °
